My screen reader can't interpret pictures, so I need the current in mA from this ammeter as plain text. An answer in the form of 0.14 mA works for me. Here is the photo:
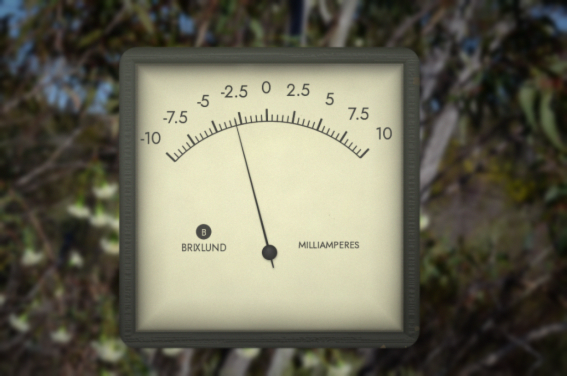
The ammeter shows -3 mA
